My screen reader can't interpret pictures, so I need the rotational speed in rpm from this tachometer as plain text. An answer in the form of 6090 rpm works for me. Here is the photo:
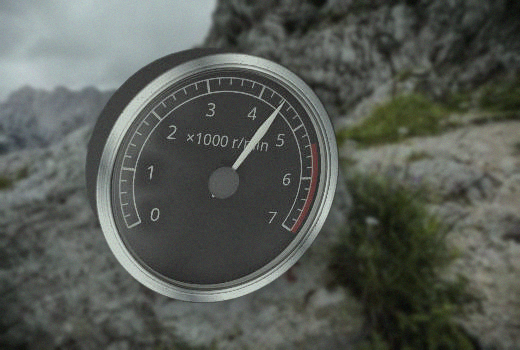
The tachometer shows 4400 rpm
